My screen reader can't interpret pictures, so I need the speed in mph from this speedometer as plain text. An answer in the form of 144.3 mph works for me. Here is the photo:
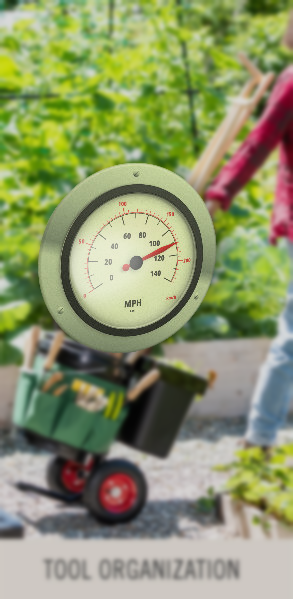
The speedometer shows 110 mph
